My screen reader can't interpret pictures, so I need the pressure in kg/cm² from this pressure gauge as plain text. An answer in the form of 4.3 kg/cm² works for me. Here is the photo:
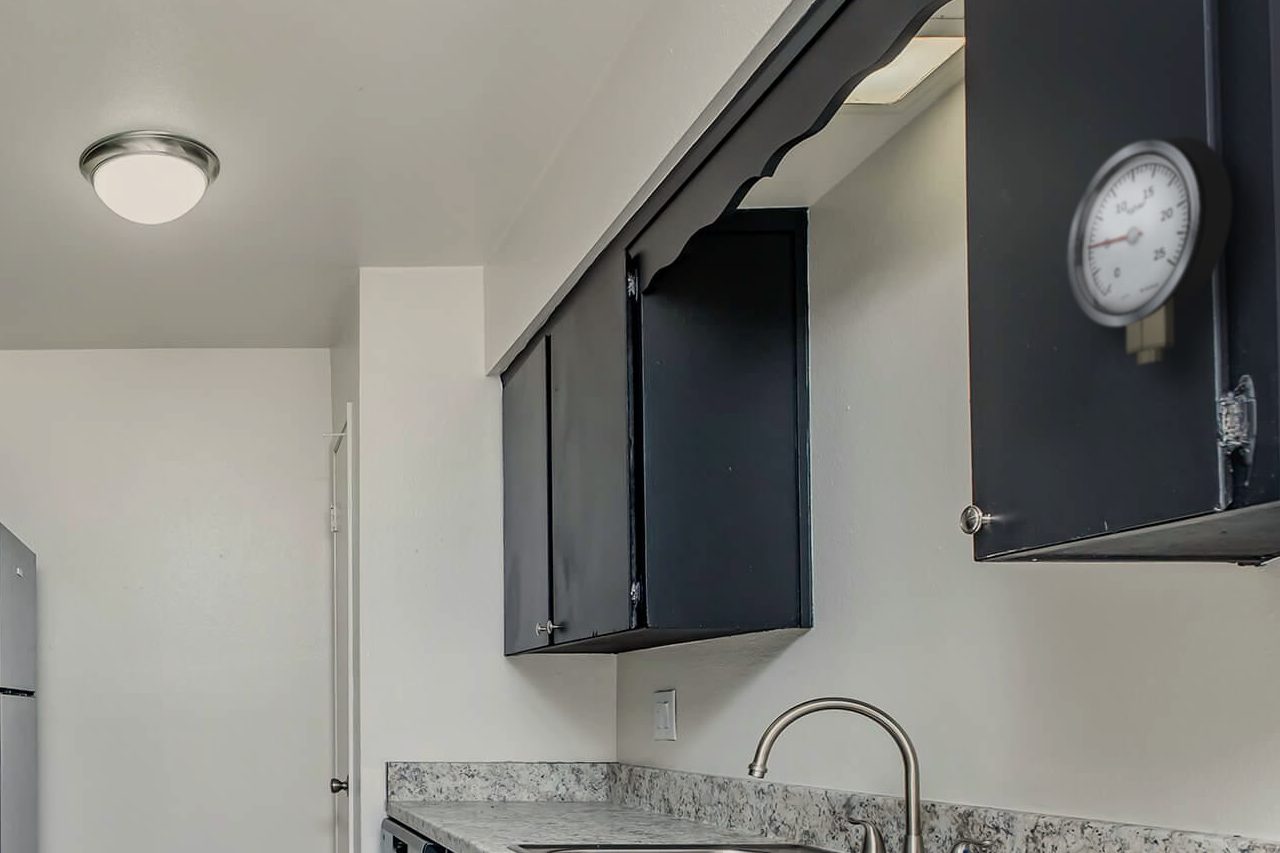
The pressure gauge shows 5 kg/cm²
